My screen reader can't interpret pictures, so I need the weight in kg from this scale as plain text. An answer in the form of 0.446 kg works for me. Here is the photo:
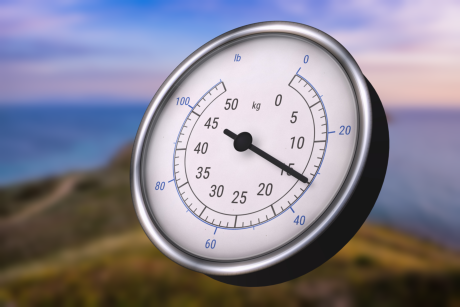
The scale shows 15 kg
